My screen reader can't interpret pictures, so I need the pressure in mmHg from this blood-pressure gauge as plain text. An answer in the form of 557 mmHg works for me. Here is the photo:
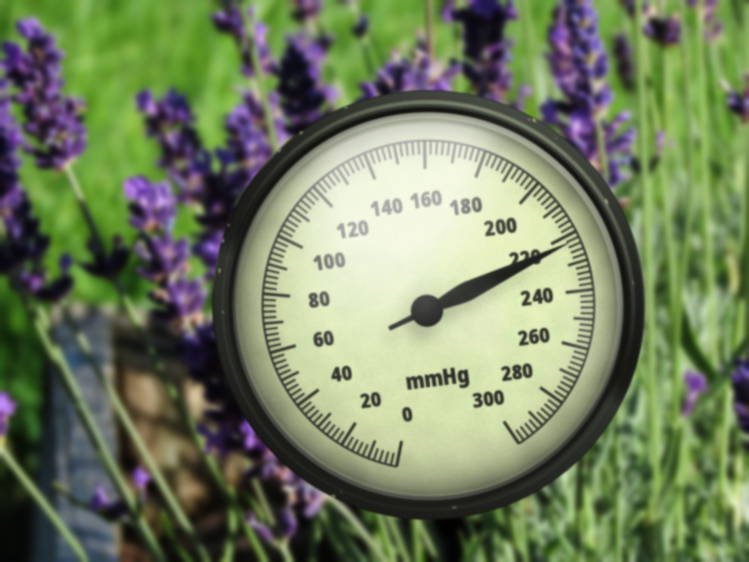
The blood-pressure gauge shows 222 mmHg
